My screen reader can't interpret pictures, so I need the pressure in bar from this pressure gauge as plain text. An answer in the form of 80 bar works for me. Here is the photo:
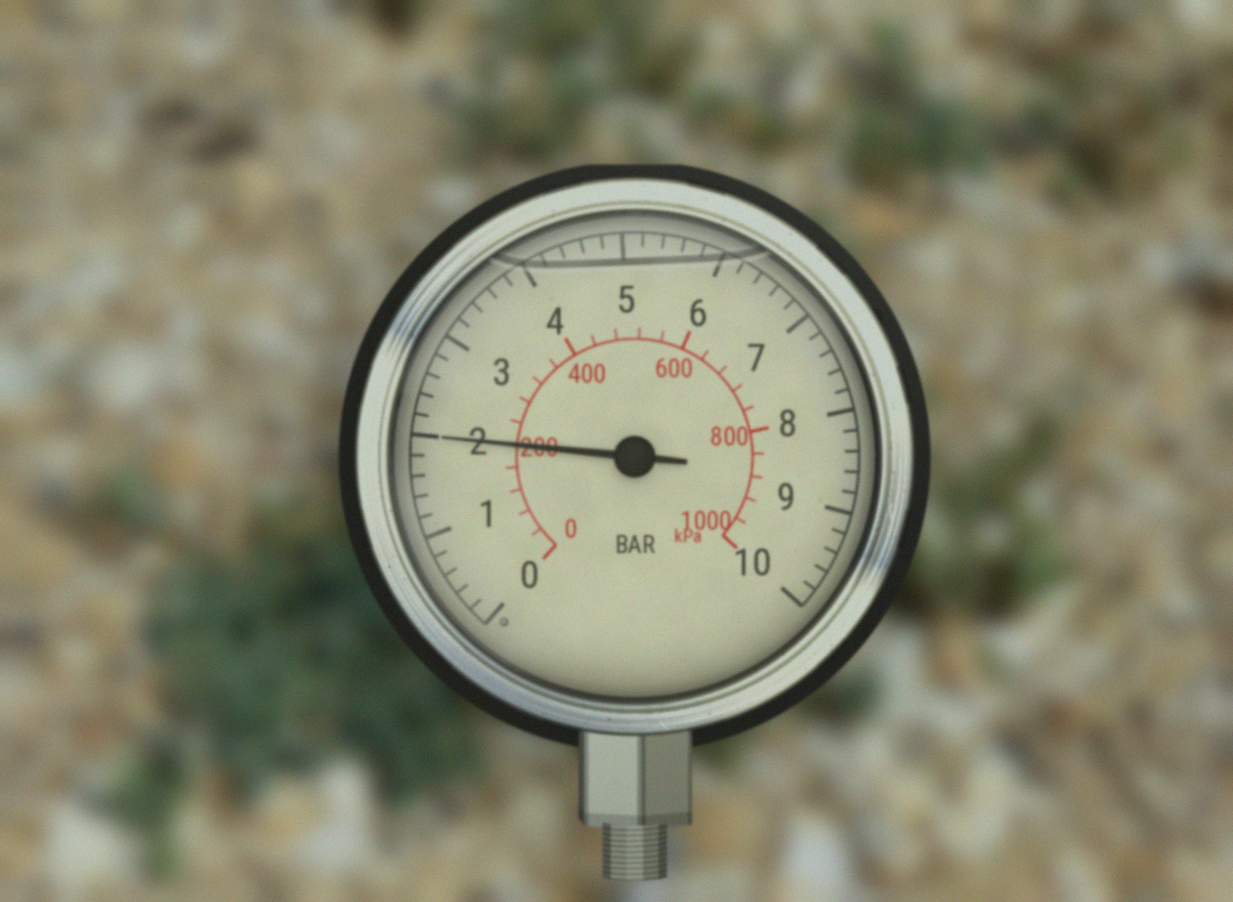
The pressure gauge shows 2 bar
